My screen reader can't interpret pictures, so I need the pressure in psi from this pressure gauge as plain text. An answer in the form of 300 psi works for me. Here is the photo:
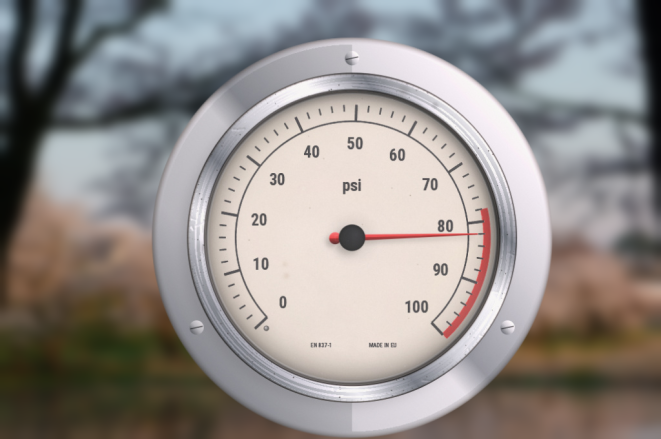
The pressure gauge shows 82 psi
